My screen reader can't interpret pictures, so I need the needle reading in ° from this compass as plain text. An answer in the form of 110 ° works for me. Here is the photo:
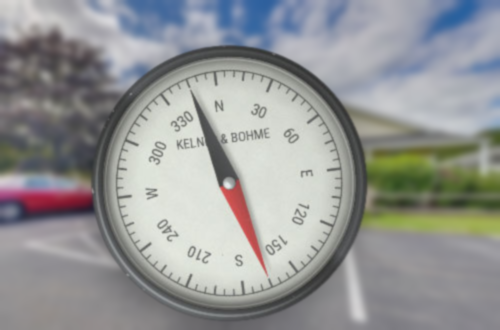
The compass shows 165 °
